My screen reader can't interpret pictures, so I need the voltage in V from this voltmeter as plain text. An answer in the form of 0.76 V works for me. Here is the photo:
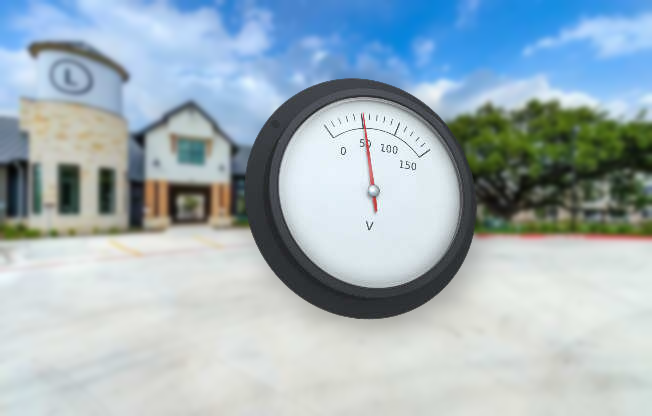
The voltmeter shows 50 V
